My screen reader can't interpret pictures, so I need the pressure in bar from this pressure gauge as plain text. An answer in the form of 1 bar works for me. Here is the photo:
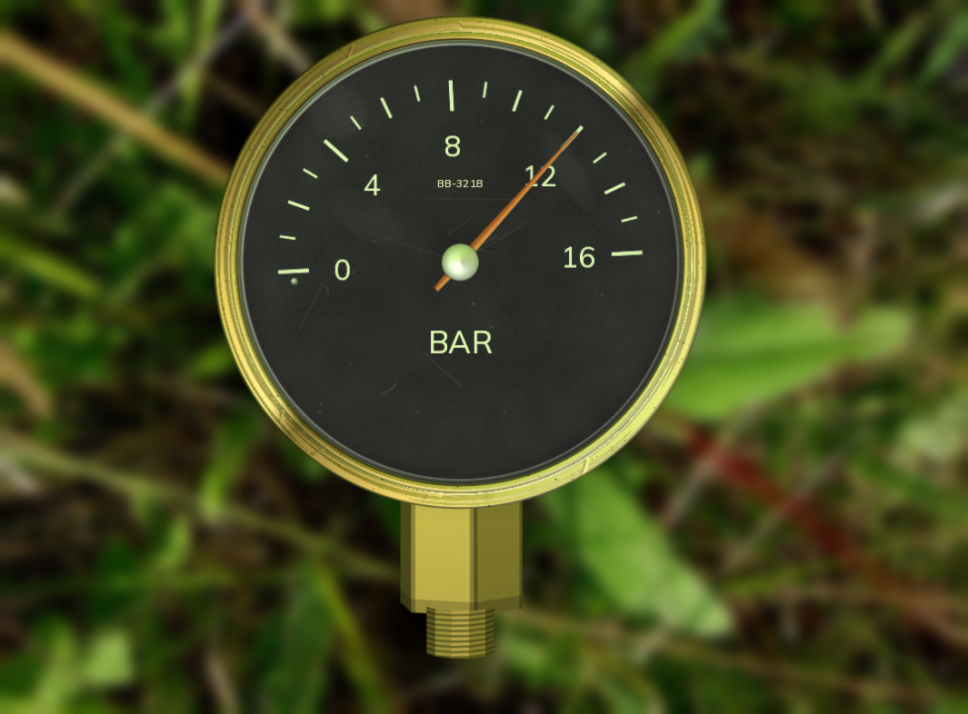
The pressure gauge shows 12 bar
